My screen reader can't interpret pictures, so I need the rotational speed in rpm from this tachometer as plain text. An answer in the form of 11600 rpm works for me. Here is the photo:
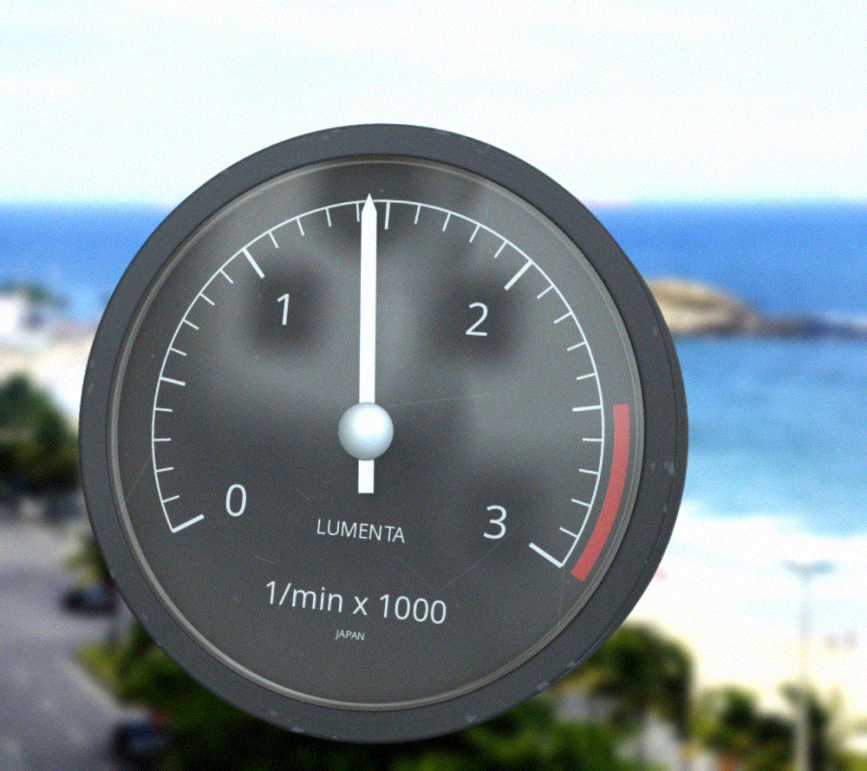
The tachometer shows 1450 rpm
